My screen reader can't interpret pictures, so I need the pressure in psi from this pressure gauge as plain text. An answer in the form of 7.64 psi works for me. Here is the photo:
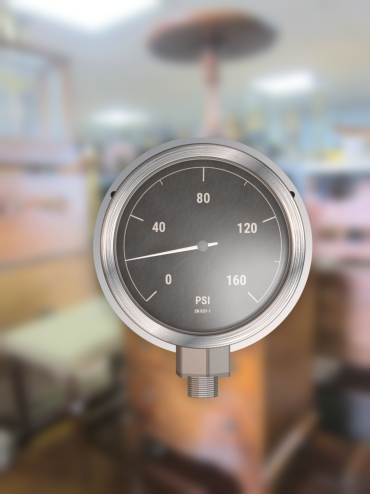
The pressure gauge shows 20 psi
